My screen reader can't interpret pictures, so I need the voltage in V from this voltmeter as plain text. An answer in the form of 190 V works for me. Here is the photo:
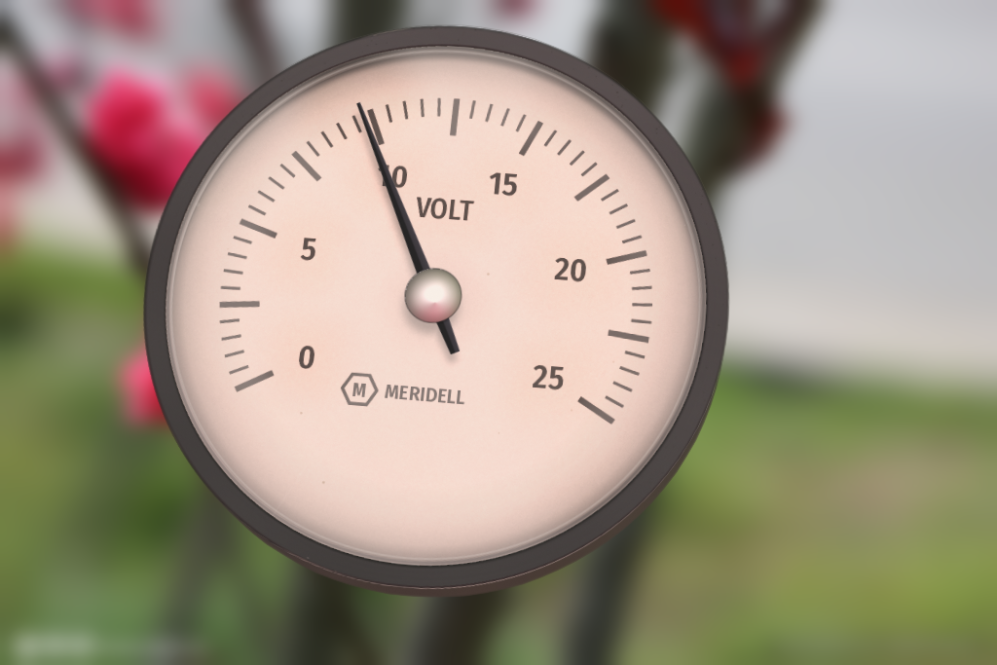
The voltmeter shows 9.75 V
